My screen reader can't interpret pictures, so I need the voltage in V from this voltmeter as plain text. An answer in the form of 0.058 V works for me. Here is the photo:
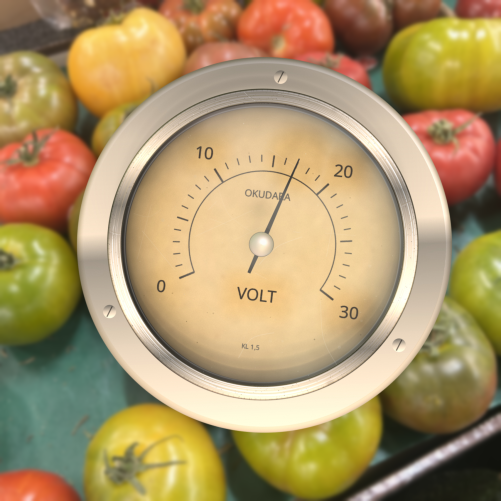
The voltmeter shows 17 V
